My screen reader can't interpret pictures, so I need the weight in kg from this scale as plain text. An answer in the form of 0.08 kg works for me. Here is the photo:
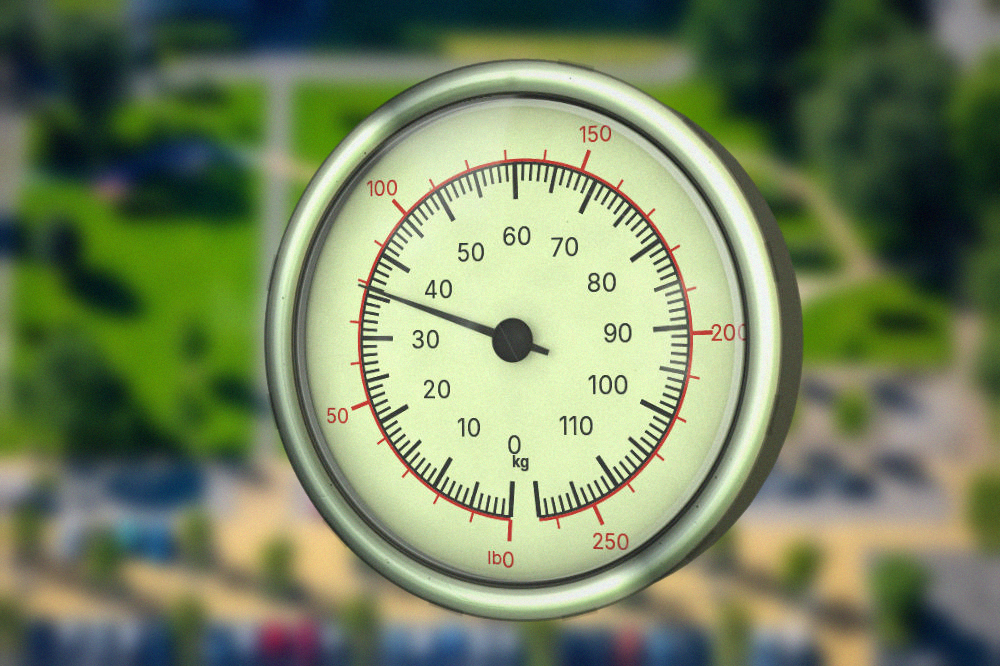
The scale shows 36 kg
